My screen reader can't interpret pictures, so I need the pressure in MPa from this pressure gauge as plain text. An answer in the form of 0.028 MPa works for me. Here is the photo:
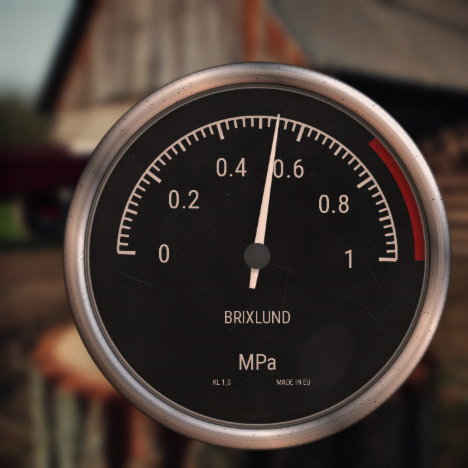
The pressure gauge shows 0.54 MPa
